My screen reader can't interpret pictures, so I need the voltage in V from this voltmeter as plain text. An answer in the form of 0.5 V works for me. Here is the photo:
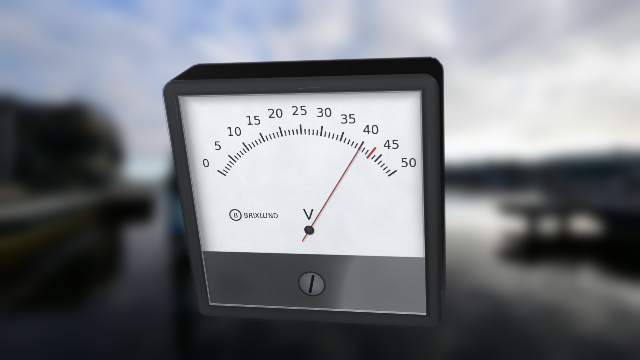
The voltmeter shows 40 V
